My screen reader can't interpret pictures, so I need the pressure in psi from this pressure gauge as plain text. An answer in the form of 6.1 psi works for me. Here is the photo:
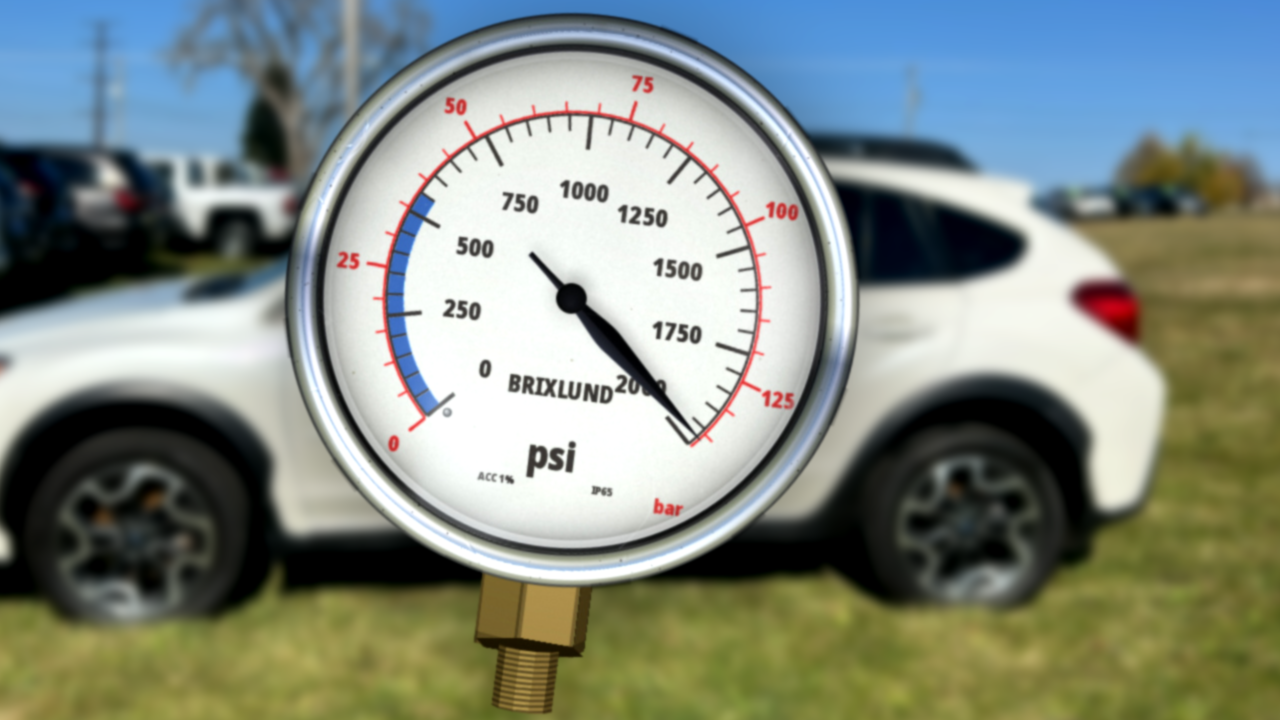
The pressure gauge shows 1975 psi
